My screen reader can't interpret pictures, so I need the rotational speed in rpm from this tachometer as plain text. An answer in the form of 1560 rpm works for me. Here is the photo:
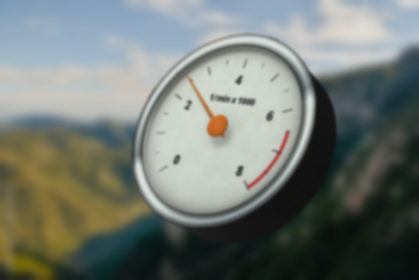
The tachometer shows 2500 rpm
